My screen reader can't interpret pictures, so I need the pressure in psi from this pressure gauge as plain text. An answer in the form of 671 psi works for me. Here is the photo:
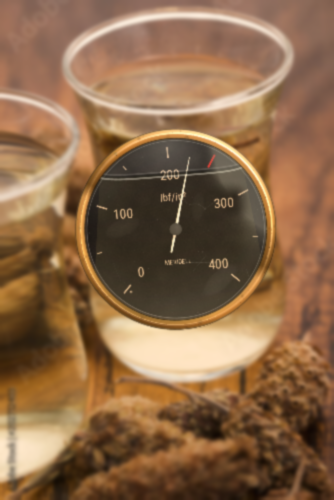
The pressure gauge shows 225 psi
